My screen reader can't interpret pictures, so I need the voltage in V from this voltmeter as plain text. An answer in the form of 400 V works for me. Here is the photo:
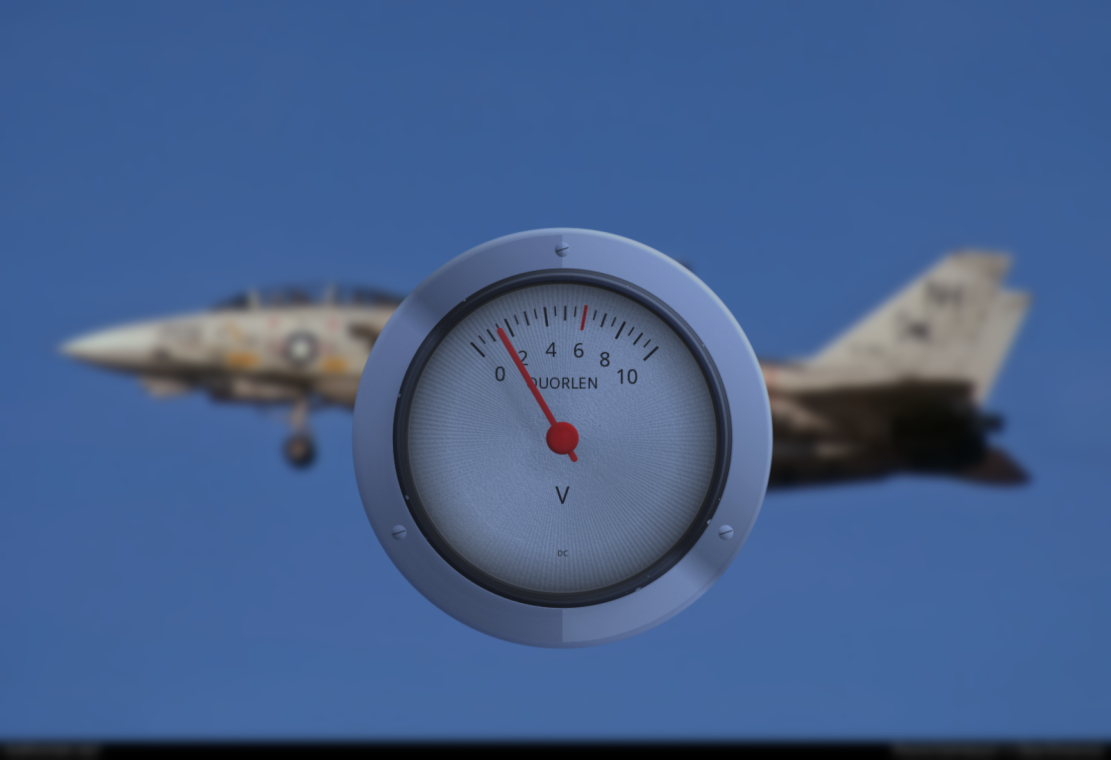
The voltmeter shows 1.5 V
